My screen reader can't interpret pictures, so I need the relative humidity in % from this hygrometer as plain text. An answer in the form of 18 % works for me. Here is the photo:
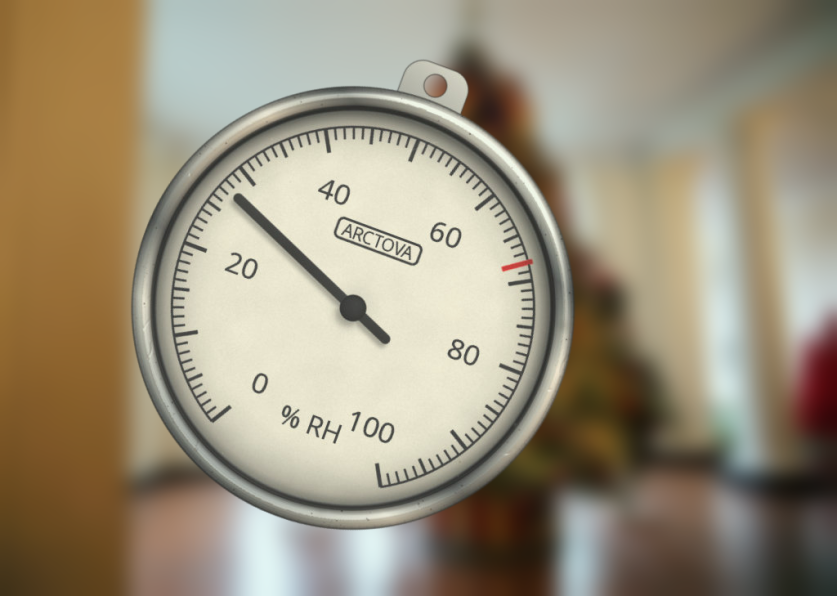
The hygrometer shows 27.5 %
